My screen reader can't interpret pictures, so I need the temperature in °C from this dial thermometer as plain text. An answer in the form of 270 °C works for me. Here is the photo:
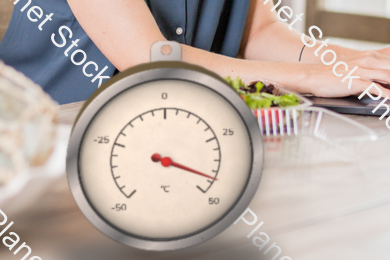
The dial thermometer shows 42.5 °C
